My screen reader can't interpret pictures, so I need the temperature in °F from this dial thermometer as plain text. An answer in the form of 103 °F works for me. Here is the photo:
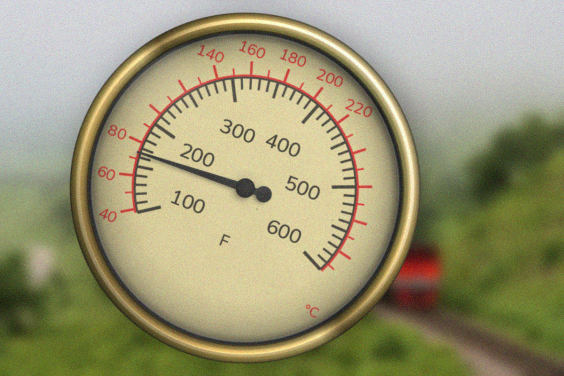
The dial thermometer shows 165 °F
